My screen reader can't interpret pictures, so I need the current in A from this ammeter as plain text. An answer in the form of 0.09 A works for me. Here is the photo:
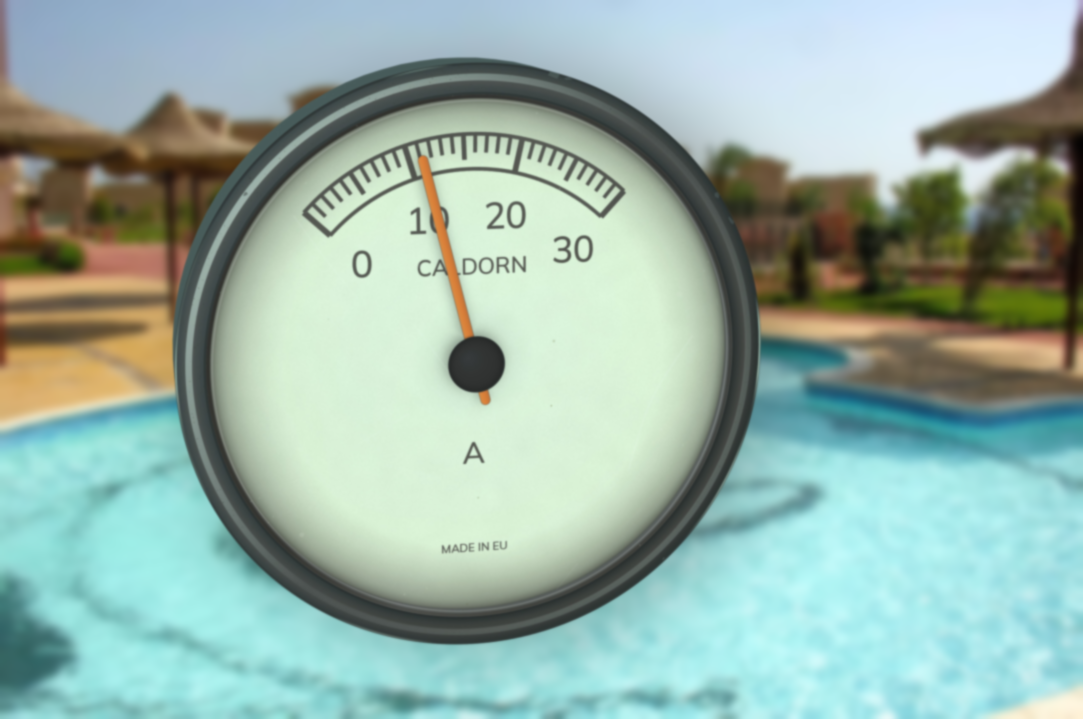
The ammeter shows 11 A
